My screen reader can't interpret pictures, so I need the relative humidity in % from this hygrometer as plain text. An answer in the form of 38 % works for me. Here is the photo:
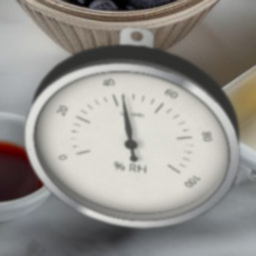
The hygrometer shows 44 %
